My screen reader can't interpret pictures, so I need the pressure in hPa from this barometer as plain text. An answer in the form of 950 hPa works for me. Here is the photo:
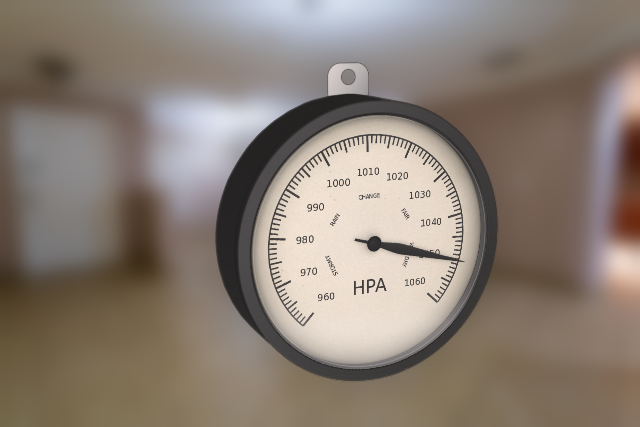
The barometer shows 1050 hPa
